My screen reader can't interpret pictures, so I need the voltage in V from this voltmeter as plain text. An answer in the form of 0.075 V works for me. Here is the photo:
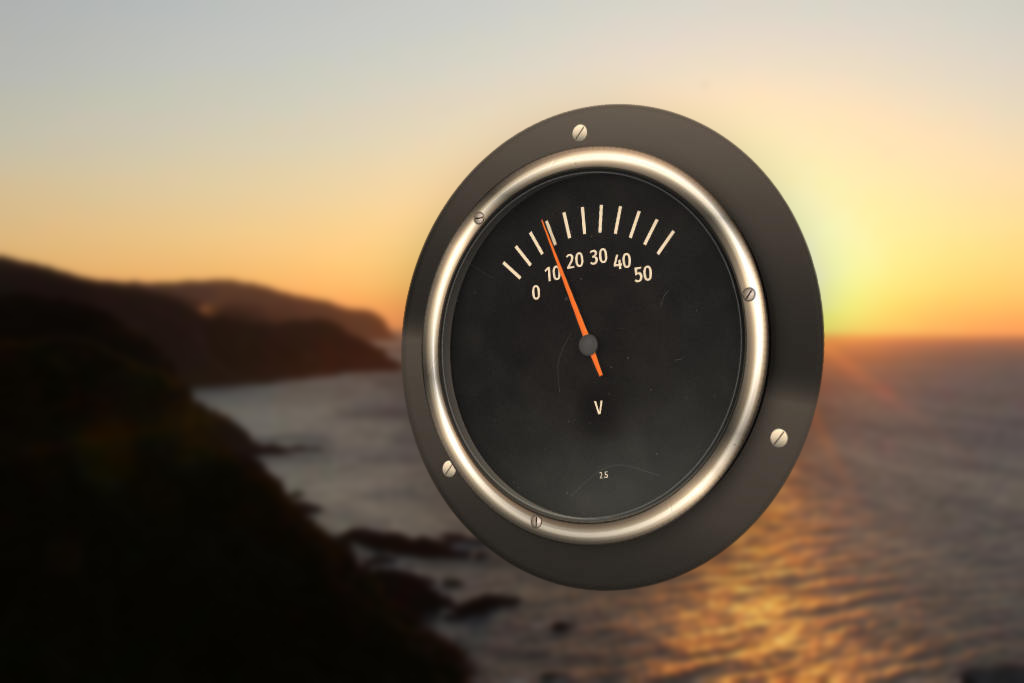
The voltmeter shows 15 V
